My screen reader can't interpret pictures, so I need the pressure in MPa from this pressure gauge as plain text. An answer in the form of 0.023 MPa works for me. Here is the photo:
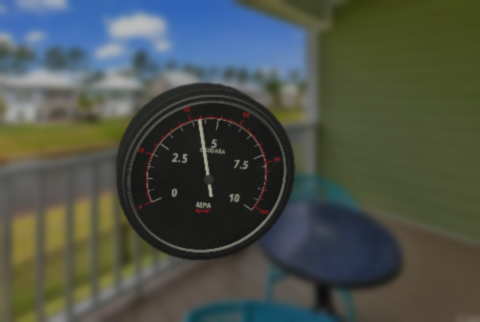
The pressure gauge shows 4.25 MPa
